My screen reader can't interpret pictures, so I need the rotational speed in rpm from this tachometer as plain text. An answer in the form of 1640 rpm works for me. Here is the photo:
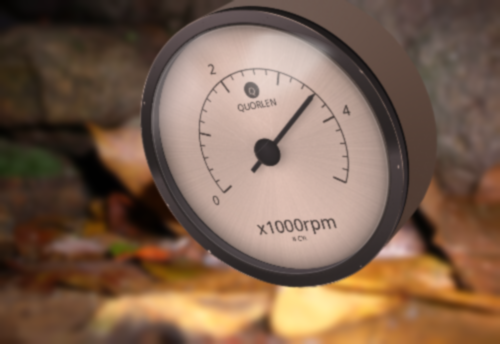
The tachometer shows 3600 rpm
